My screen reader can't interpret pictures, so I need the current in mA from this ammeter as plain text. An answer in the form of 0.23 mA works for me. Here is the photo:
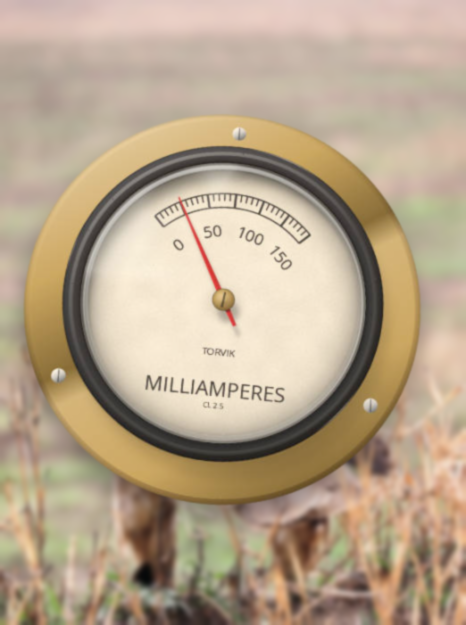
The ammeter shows 25 mA
